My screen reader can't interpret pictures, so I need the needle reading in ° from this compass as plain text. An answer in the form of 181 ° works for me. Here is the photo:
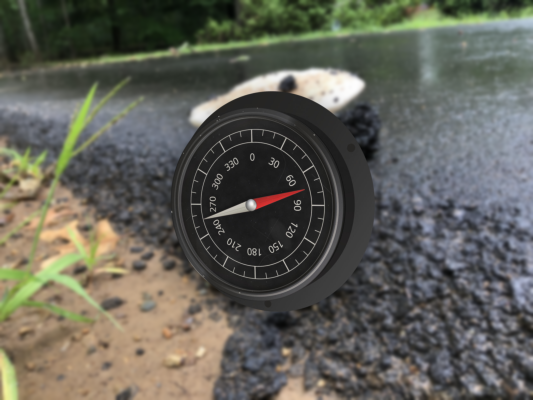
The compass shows 75 °
